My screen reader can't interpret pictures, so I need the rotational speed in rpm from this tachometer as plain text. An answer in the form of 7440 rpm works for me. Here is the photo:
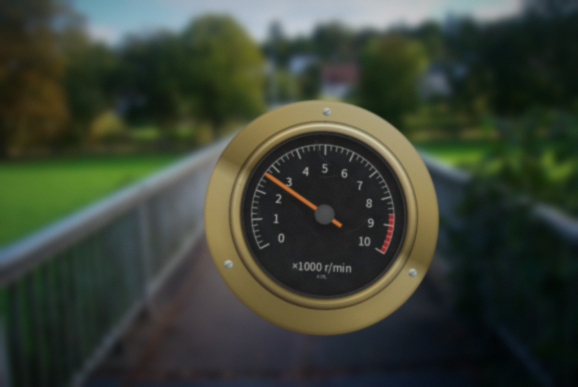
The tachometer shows 2600 rpm
